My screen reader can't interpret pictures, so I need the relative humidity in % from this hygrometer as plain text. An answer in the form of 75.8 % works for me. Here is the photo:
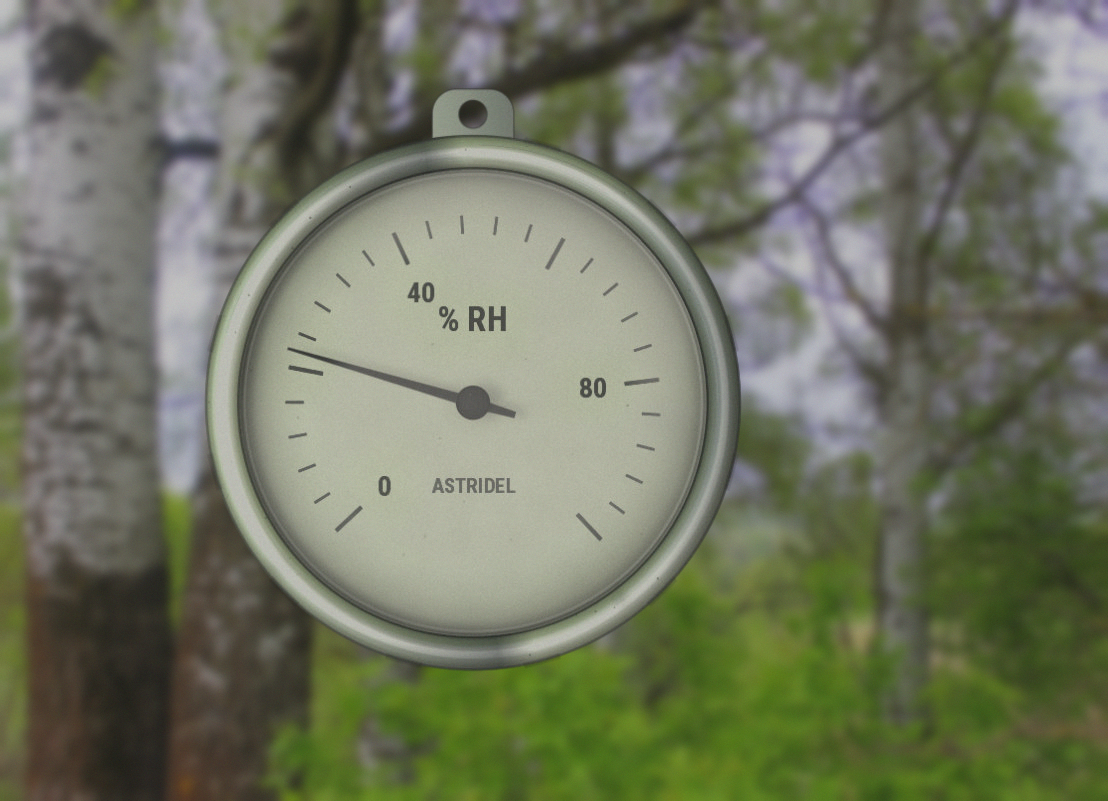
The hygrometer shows 22 %
